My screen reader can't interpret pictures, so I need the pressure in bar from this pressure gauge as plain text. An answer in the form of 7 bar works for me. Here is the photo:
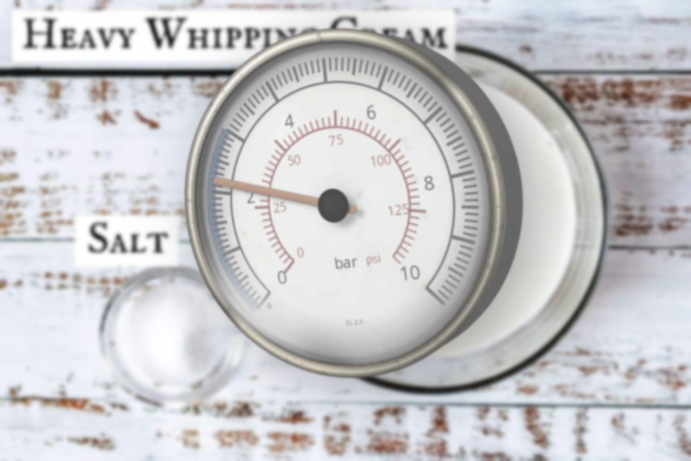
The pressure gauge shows 2.2 bar
